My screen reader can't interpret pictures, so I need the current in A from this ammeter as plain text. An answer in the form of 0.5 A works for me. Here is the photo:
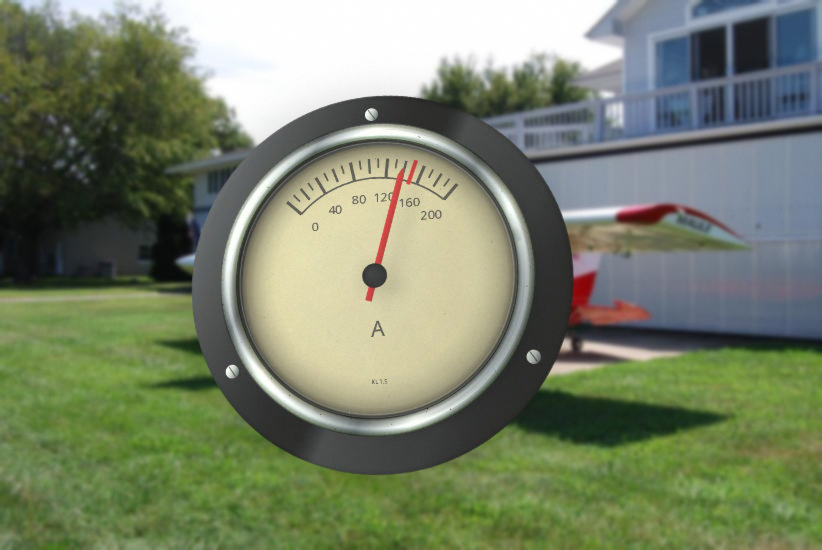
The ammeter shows 140 A
